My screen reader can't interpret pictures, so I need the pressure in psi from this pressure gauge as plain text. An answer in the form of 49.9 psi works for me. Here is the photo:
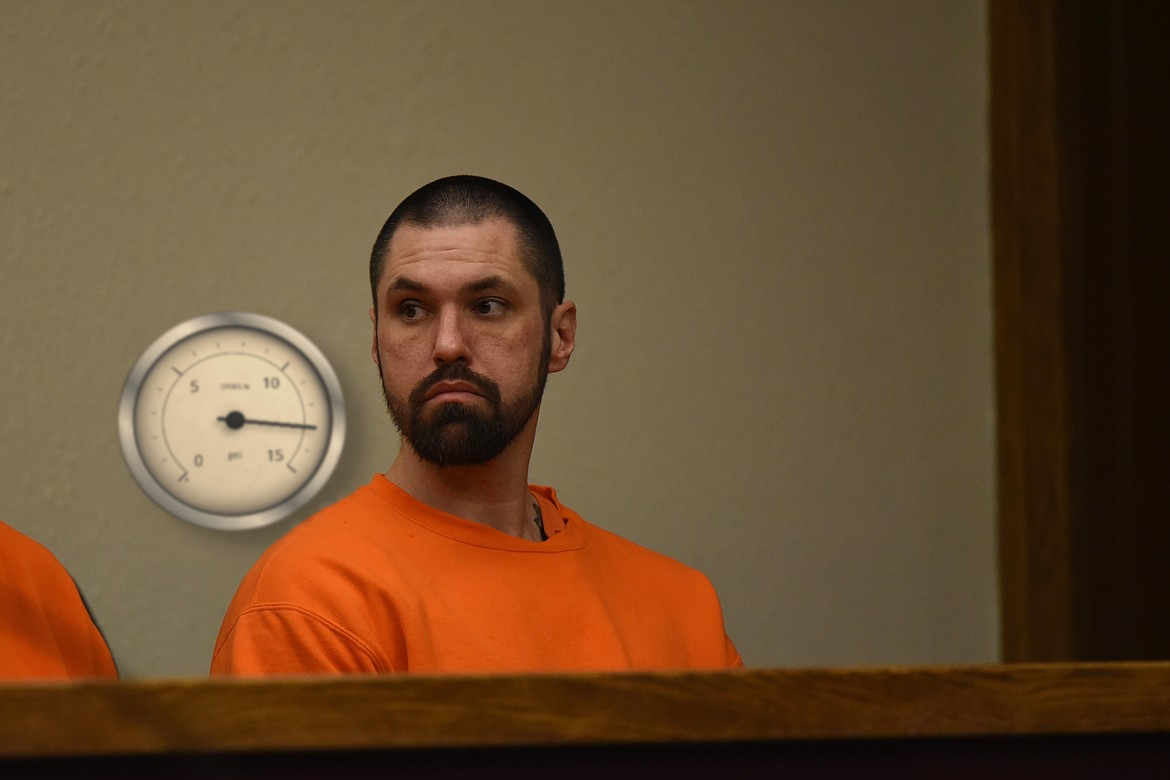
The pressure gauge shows 13 psi
